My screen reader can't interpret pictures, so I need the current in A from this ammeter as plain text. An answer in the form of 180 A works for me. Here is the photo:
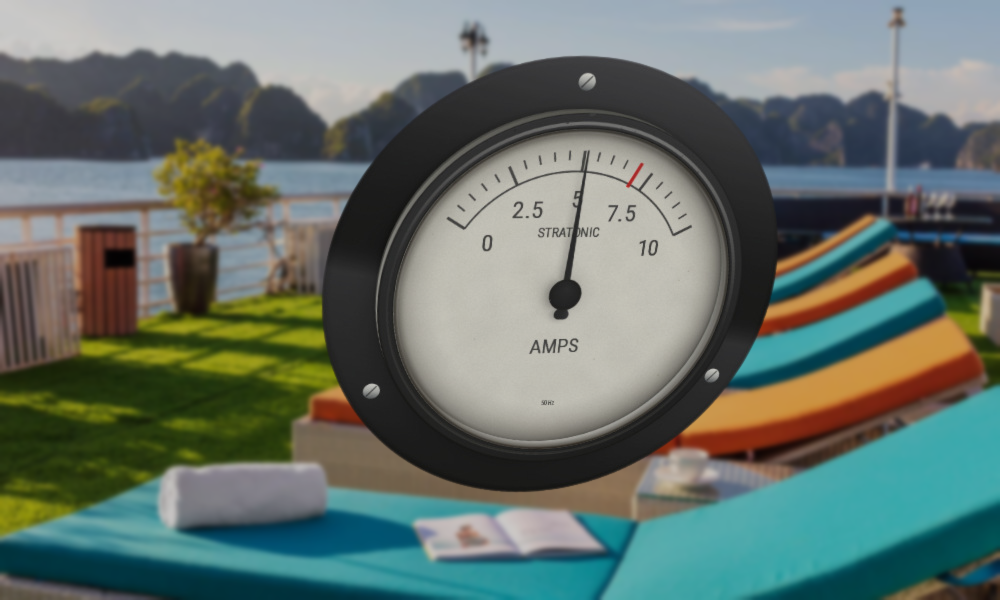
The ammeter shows 5 A
